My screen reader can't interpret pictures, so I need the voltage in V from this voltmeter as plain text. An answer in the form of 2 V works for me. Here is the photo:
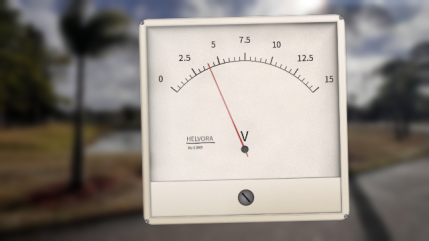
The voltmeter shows 4 V
